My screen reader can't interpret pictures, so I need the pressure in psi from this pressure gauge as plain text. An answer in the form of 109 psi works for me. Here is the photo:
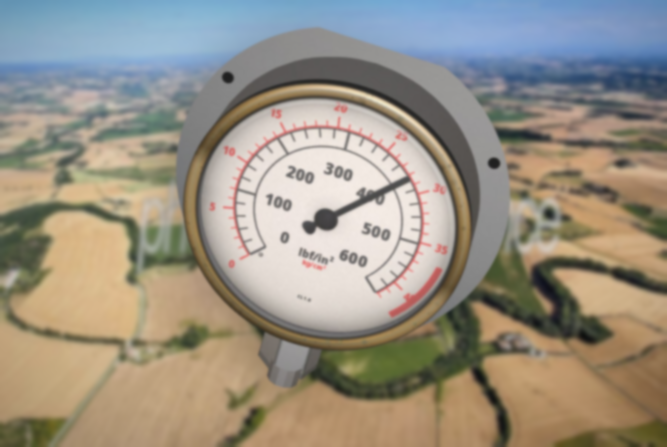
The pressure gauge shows 400 psi
